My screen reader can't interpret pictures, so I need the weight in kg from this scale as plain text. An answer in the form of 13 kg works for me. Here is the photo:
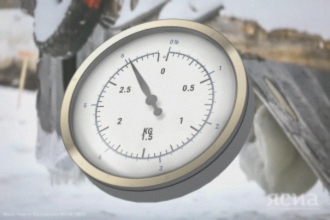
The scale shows 2.75 kg
